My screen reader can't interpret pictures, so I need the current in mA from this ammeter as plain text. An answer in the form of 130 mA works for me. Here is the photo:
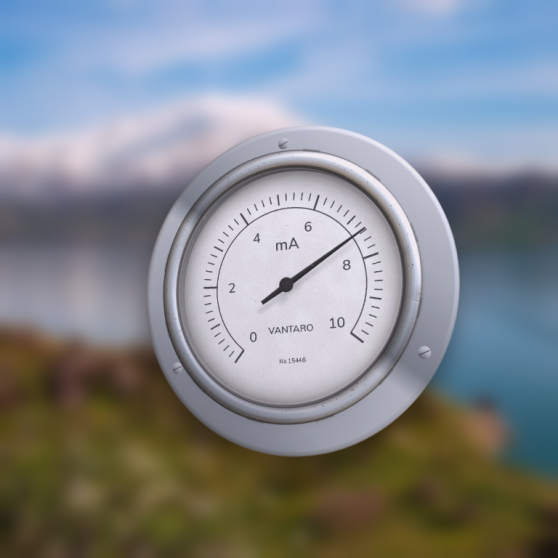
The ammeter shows 7.4 mA
